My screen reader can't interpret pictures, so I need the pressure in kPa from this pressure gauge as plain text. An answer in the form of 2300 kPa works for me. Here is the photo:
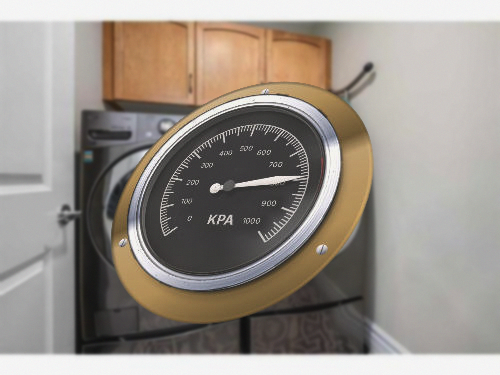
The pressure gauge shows 800 kPa
